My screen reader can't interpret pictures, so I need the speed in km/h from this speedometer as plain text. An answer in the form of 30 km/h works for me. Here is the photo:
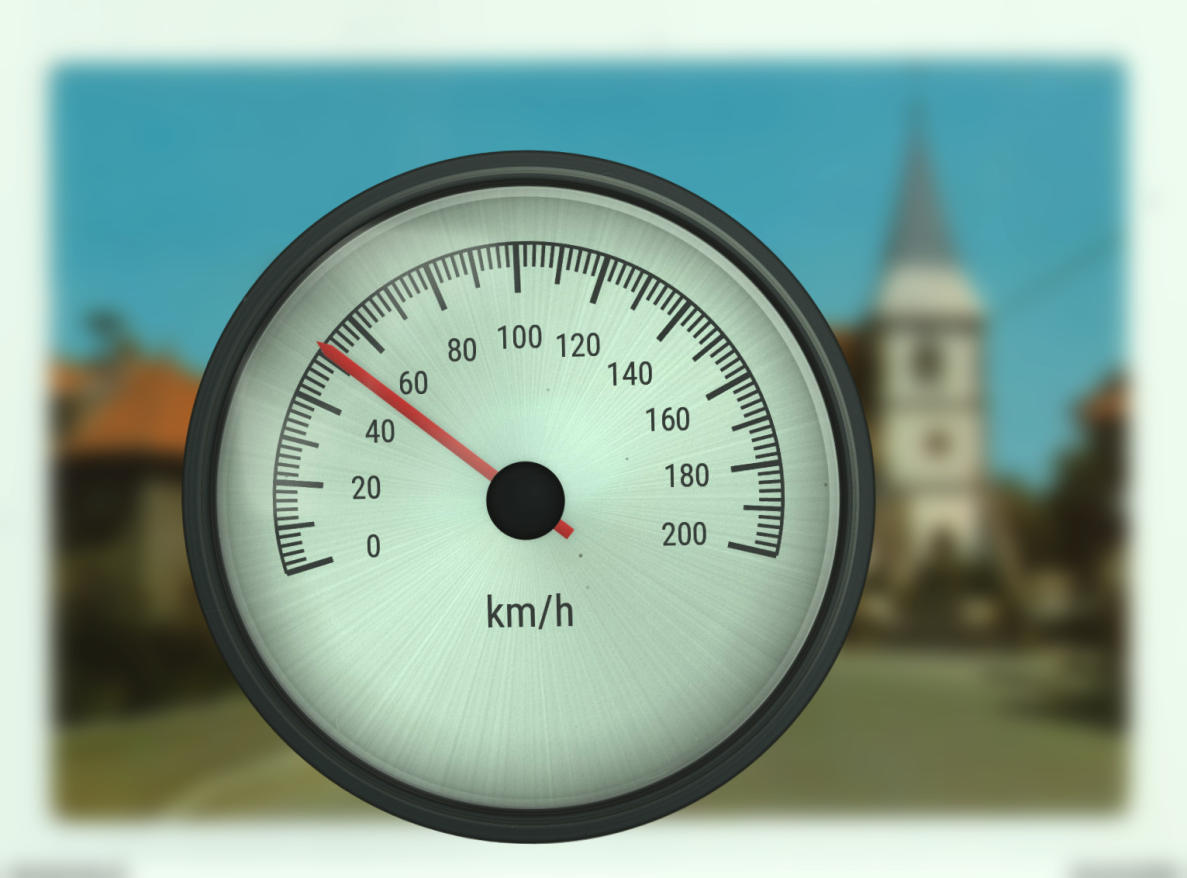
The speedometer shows 52 km/h
